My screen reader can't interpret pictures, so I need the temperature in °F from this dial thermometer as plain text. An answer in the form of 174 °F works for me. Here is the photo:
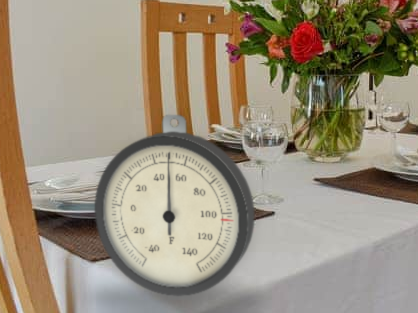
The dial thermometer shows 50 °F
